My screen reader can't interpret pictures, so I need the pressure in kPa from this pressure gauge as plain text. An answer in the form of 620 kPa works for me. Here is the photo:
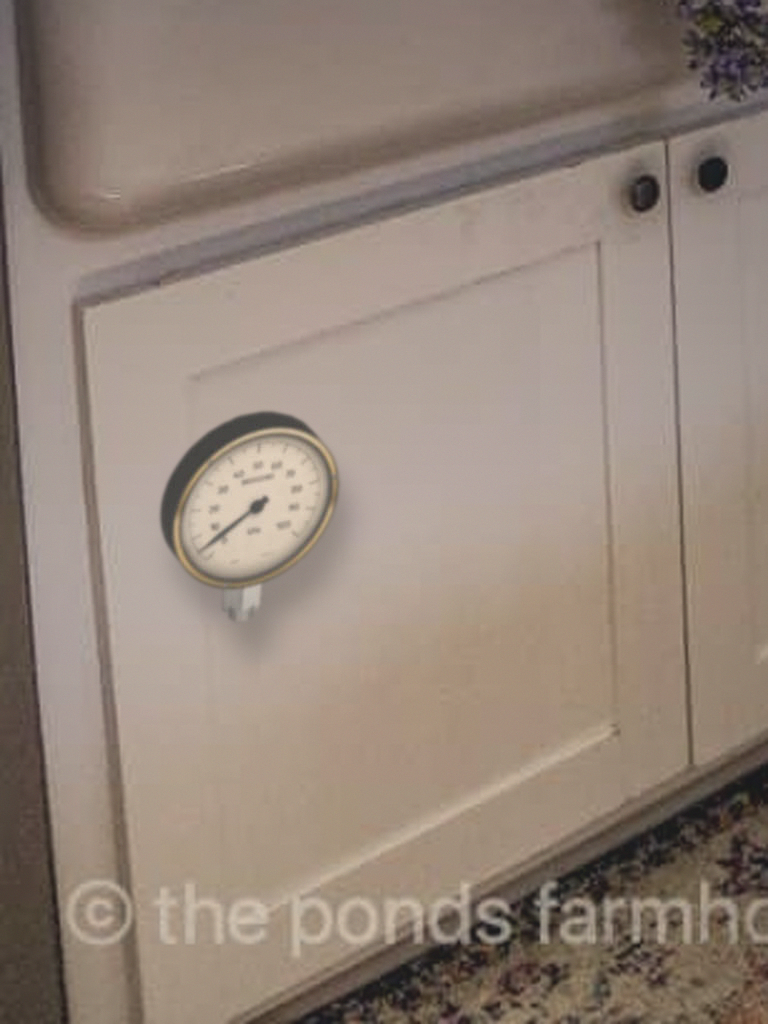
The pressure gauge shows 5 kPa
